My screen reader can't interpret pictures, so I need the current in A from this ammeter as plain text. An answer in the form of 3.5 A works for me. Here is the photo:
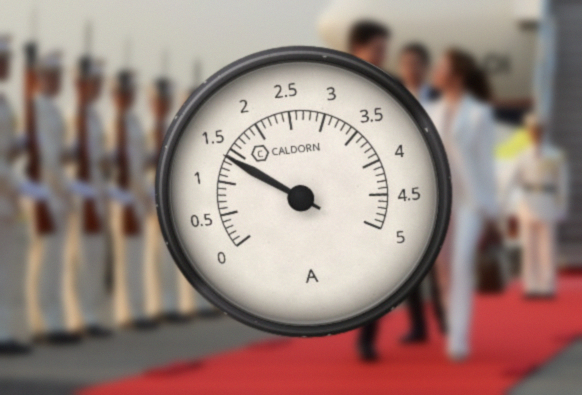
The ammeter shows 1.4 A
